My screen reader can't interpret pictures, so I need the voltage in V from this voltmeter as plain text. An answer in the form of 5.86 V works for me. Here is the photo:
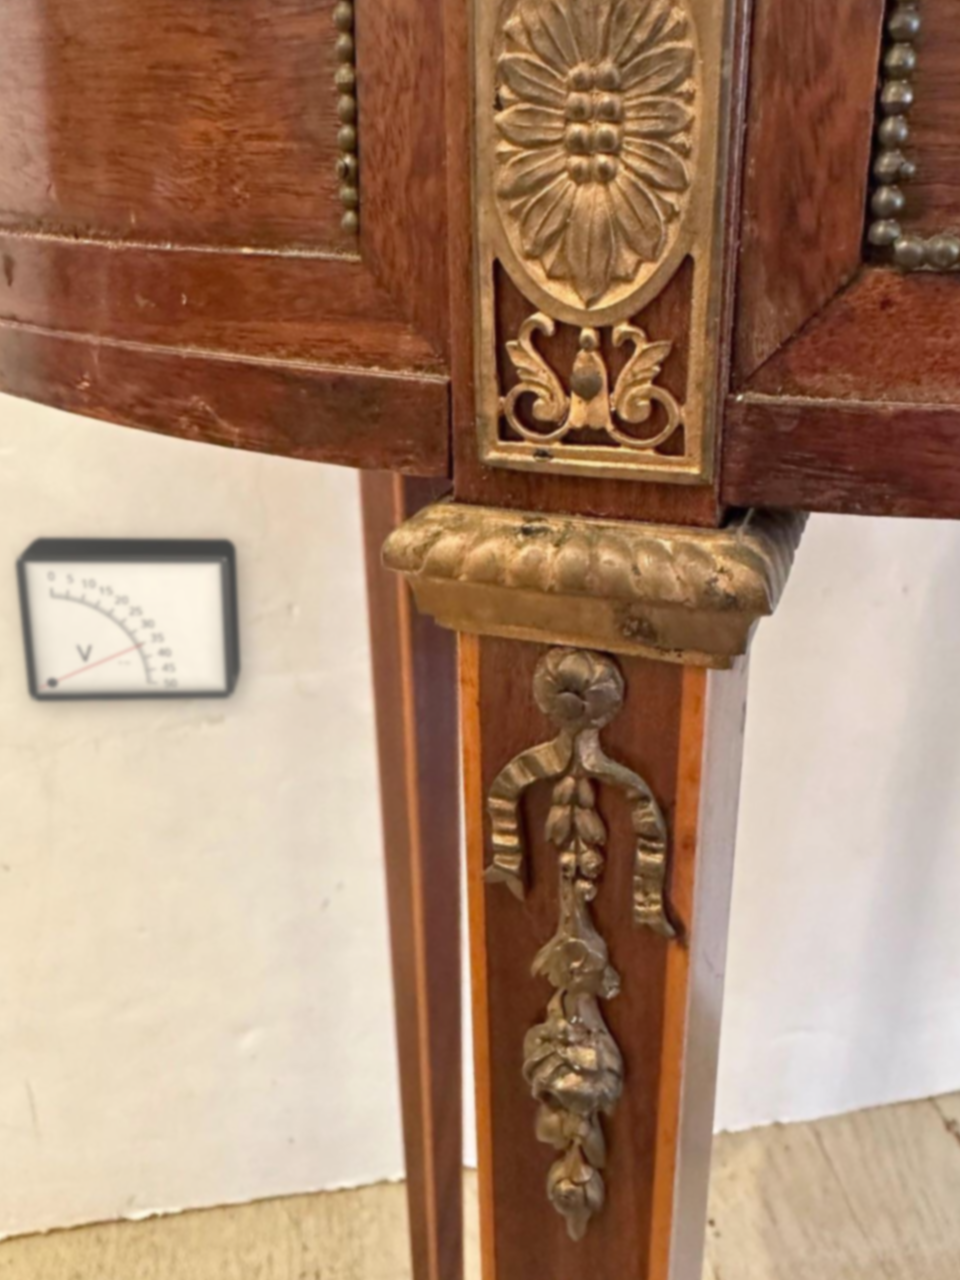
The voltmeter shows 35 V
